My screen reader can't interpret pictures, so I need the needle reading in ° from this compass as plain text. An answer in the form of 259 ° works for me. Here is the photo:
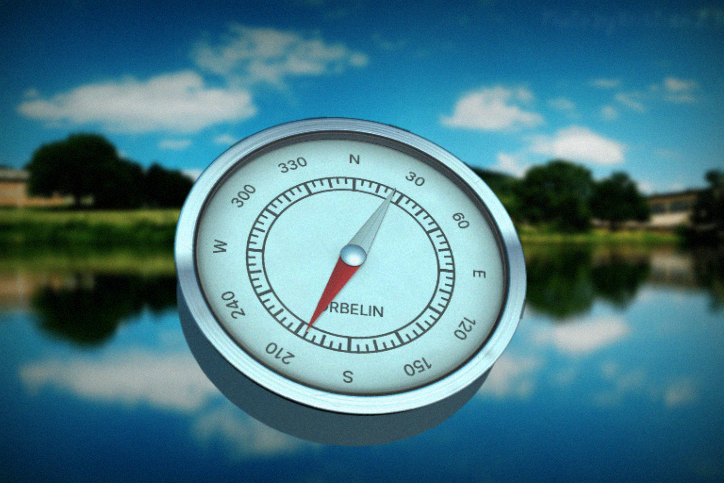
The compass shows 205 °
